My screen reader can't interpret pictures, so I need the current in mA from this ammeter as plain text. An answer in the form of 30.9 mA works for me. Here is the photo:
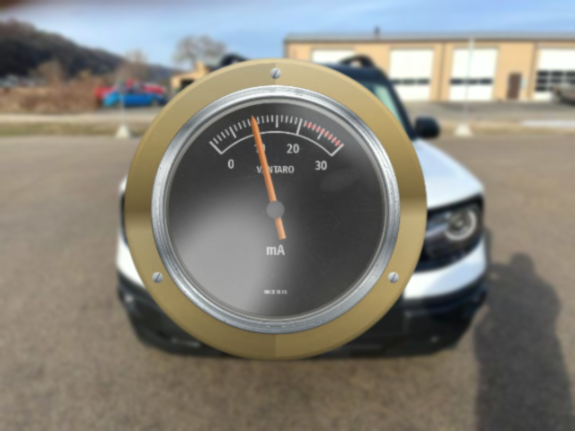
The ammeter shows 10 mA
